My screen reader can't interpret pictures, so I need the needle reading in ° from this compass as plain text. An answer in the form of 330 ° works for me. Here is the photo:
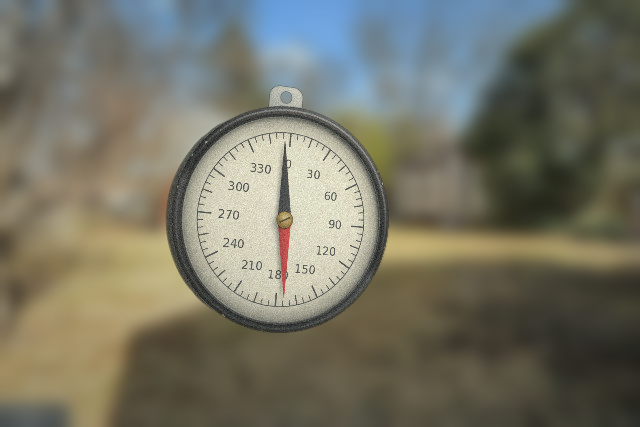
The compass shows 175 °
